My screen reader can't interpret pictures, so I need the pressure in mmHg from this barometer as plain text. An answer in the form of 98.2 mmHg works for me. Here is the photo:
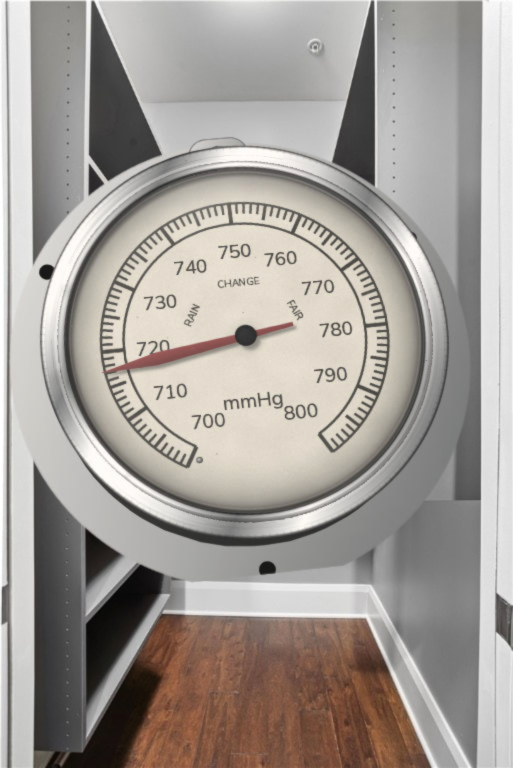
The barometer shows 717 mmHg
